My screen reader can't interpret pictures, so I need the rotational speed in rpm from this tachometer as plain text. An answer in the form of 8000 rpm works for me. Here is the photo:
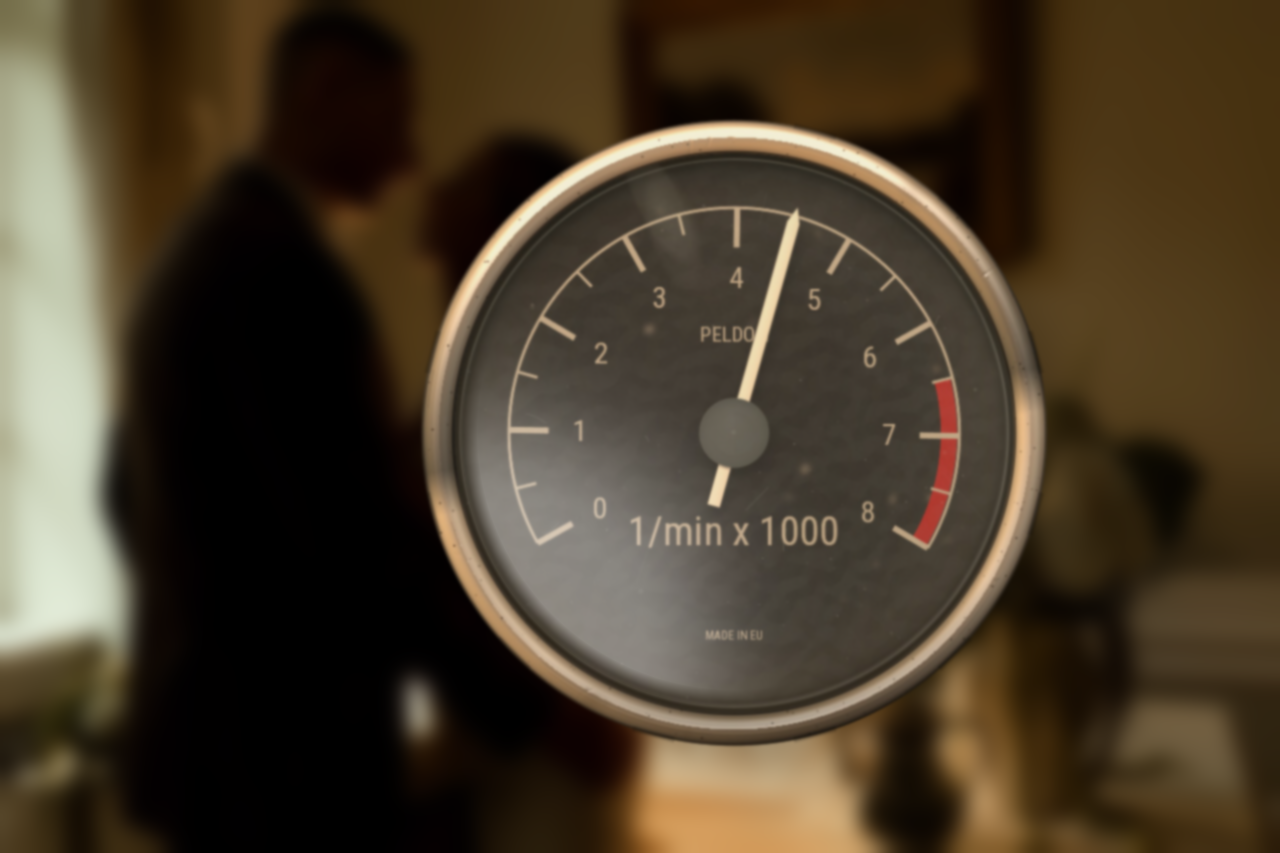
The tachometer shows 4500 rpm
